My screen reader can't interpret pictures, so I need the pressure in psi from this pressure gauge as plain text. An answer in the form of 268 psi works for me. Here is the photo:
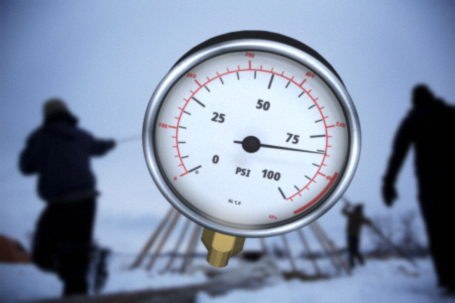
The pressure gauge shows 80 psi
